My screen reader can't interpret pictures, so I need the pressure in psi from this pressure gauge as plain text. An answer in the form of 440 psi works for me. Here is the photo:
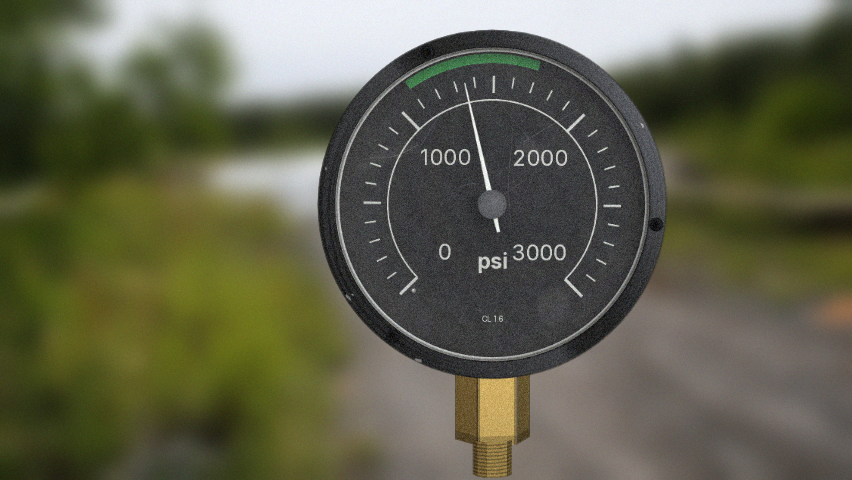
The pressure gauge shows 1350 psi
